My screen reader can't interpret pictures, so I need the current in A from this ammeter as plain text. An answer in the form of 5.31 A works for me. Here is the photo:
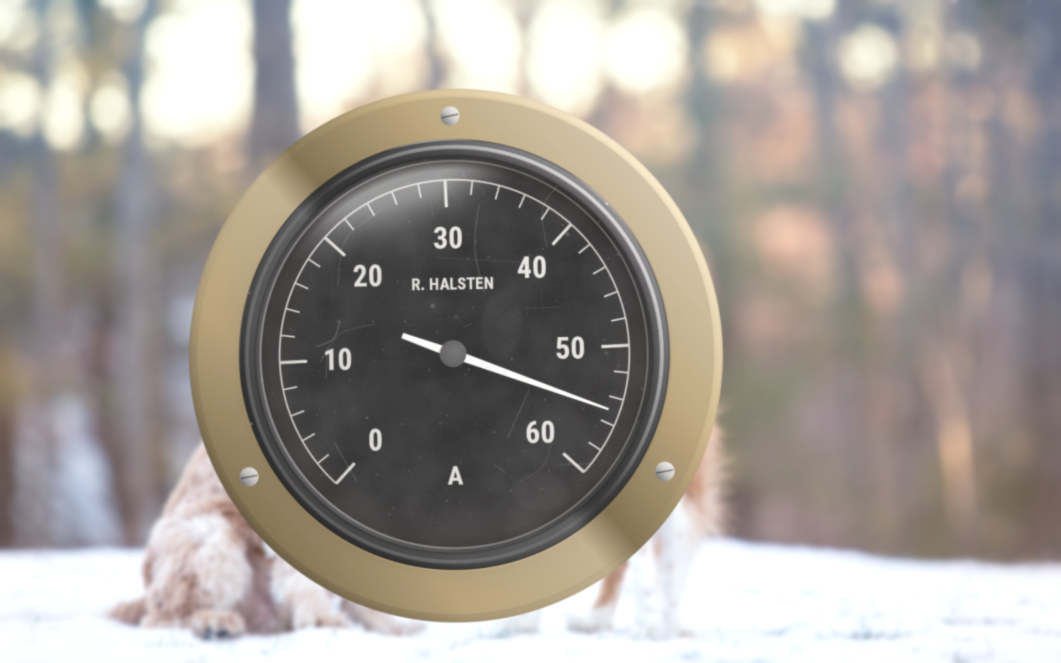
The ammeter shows 55 A
